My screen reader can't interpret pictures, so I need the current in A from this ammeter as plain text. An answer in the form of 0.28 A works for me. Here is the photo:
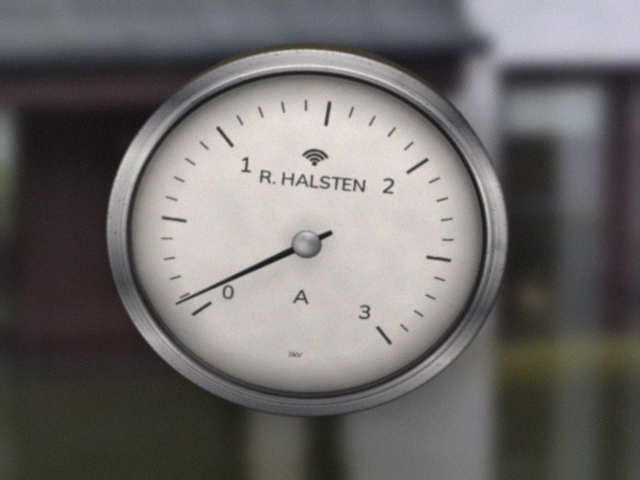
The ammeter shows 0.1 A
